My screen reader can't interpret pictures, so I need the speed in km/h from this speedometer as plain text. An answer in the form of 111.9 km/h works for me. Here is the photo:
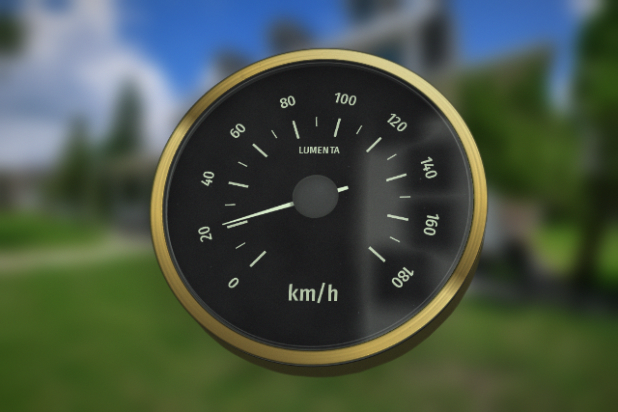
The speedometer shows 20 km/h
